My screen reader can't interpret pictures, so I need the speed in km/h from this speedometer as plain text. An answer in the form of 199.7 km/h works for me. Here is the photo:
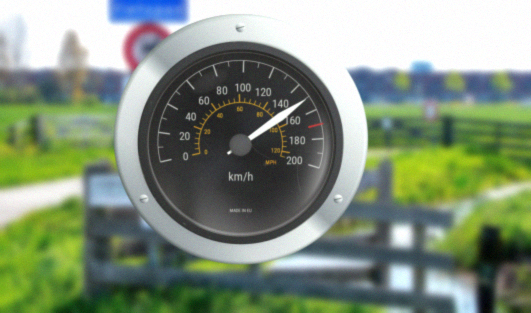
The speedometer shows 150 km/h
